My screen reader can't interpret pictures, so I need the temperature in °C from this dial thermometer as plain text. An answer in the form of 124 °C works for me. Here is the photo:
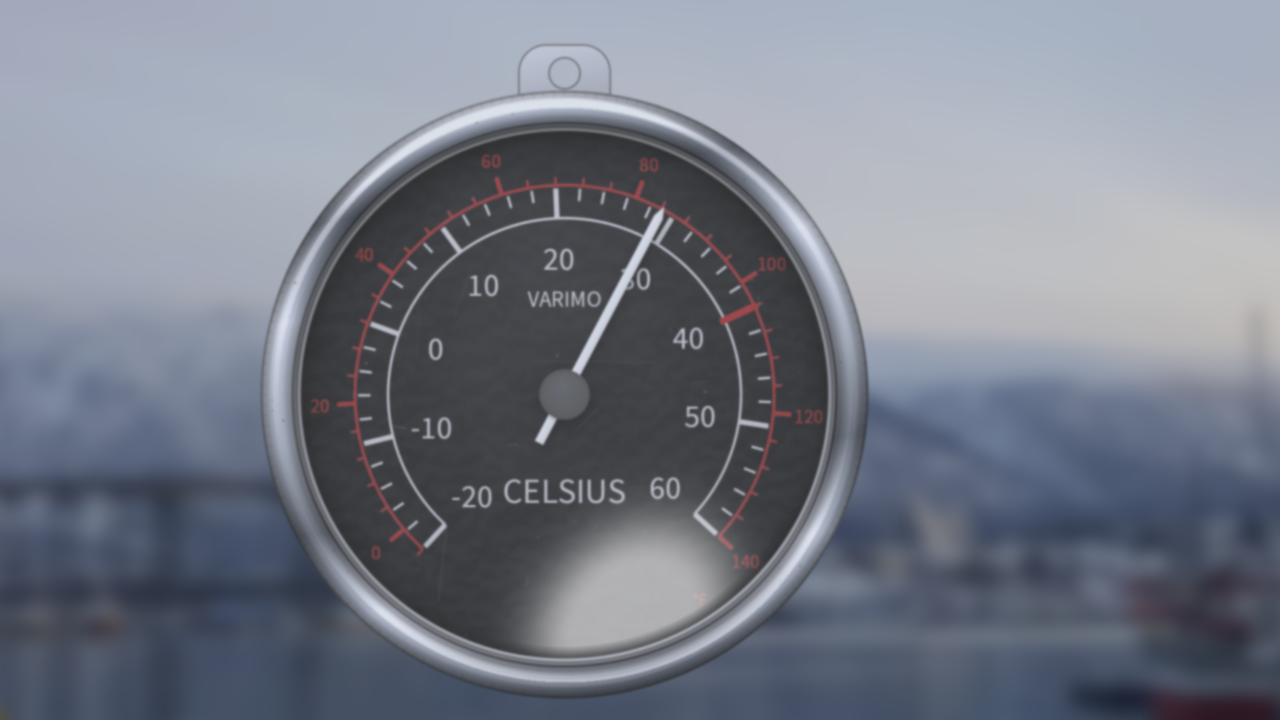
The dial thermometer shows 29 °C
